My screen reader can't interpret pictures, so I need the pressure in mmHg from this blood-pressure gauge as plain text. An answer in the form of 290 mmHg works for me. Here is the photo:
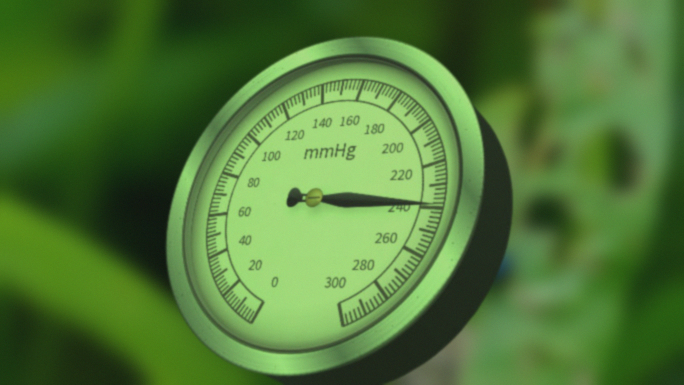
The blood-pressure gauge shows 240 mmHg
